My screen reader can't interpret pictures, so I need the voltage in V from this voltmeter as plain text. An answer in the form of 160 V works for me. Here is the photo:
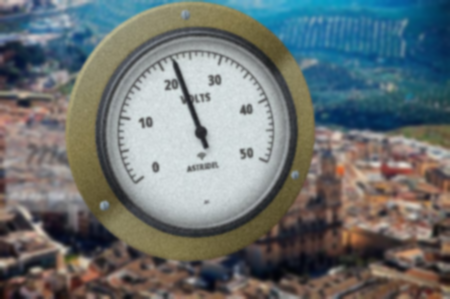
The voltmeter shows 22 V
